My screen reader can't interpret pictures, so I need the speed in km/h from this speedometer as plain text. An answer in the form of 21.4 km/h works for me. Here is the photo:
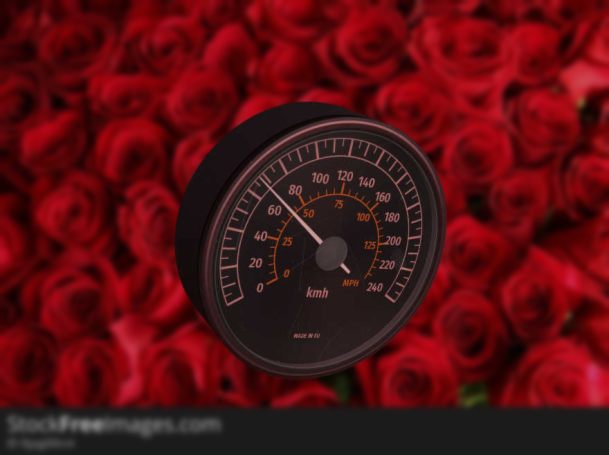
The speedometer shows 67.5 km/h
